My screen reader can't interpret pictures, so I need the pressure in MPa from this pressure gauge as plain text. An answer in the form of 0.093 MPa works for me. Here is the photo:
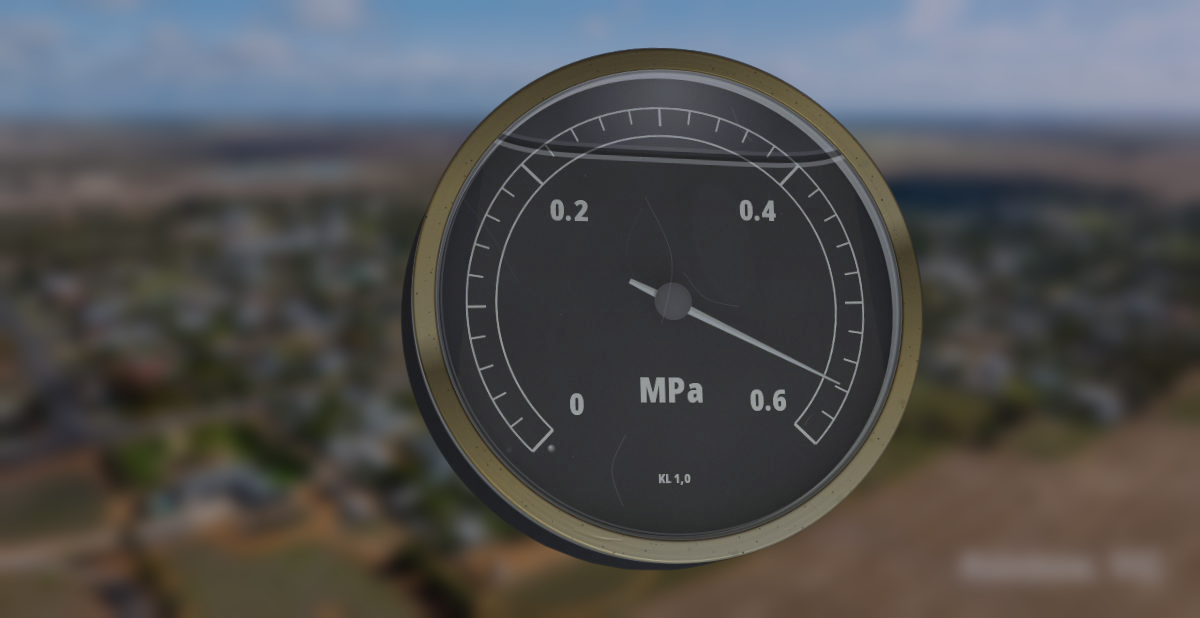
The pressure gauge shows 0.56 MPa
